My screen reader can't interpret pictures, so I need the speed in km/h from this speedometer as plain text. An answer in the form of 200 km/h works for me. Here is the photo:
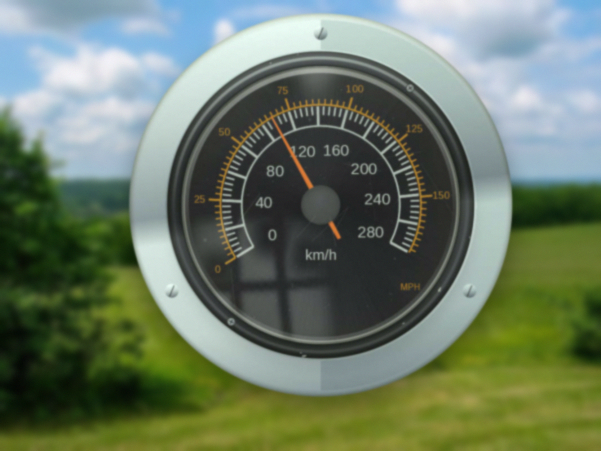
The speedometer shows 108 km/h
